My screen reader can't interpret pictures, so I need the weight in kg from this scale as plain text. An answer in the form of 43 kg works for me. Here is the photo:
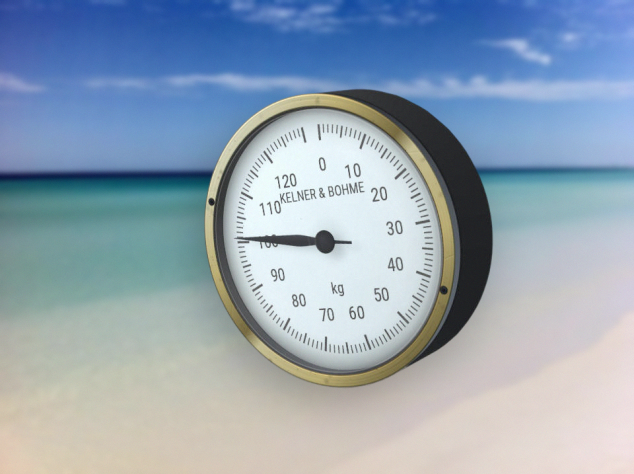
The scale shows 101 kg
